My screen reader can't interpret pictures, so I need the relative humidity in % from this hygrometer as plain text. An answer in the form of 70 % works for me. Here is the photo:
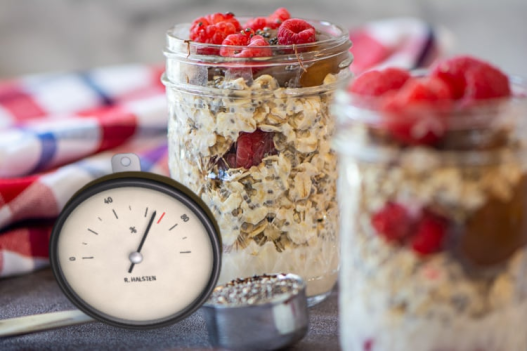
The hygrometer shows 65 %
